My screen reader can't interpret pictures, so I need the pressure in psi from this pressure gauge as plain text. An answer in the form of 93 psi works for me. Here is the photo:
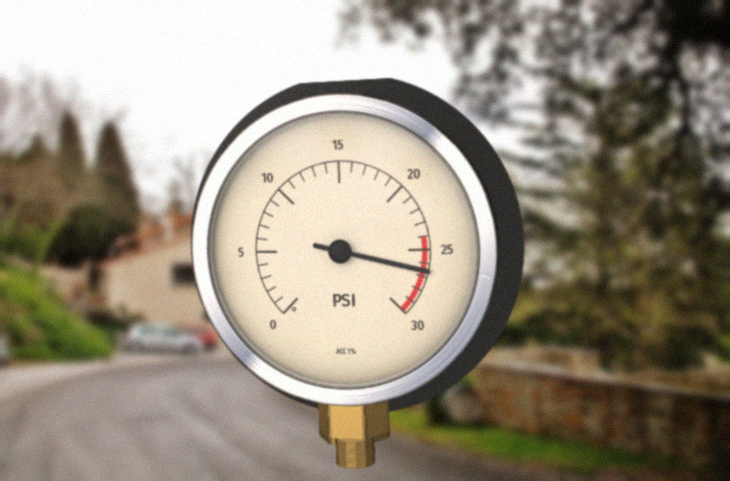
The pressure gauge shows 26.5 psi
